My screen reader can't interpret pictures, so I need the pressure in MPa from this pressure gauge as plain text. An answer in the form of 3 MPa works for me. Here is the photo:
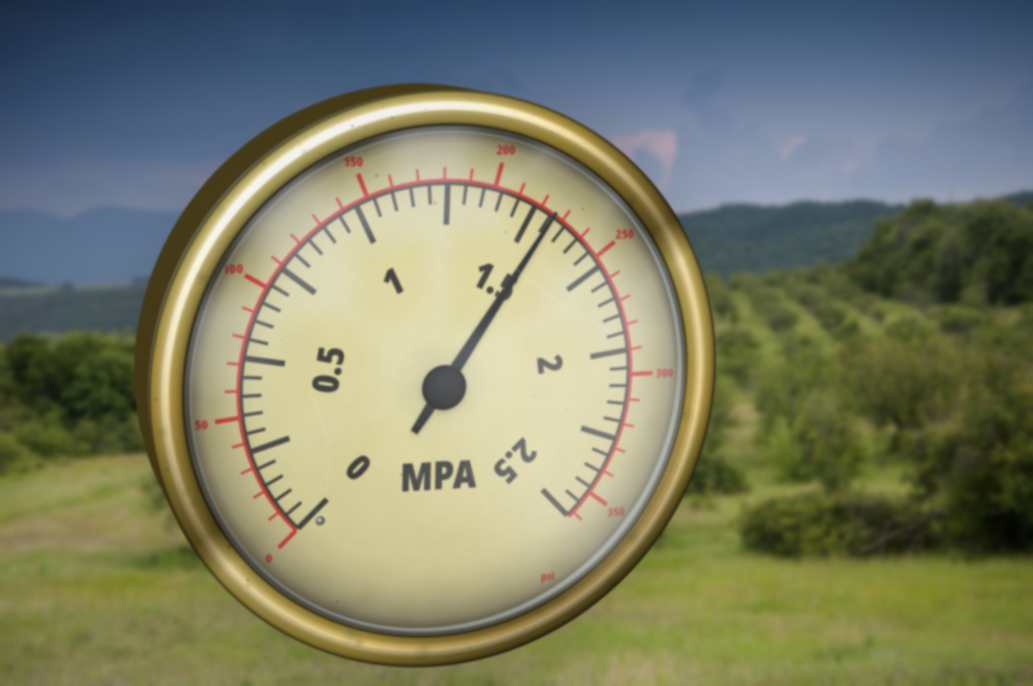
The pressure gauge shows 1.55 MPa
